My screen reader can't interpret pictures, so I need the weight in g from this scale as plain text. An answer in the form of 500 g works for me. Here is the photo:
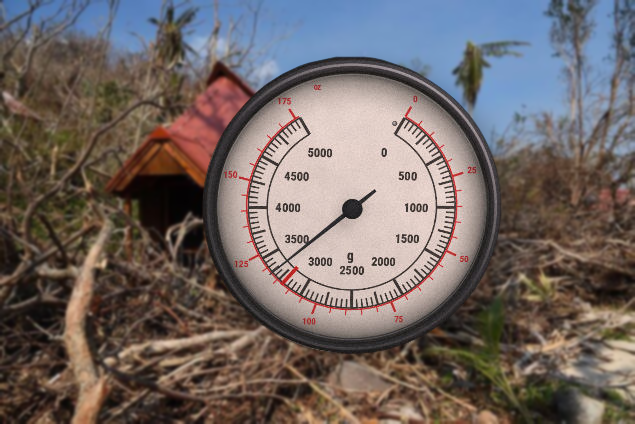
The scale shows 3350 g
